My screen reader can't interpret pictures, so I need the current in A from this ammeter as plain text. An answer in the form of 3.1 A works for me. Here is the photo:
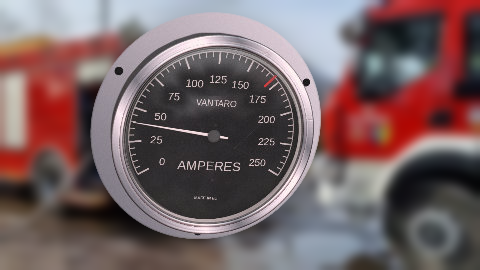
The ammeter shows 40 A
